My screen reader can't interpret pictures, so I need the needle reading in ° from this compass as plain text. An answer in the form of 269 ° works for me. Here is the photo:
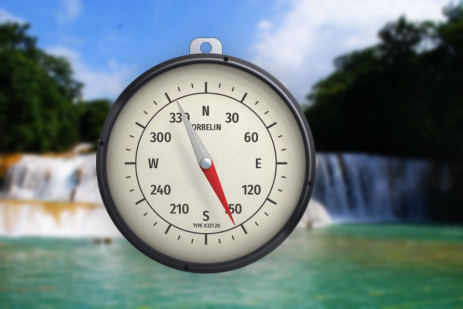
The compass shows 155 °
